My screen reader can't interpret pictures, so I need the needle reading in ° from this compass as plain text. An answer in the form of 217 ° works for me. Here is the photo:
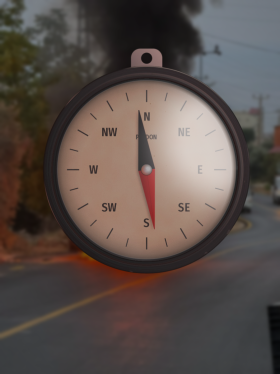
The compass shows 172.5 °
